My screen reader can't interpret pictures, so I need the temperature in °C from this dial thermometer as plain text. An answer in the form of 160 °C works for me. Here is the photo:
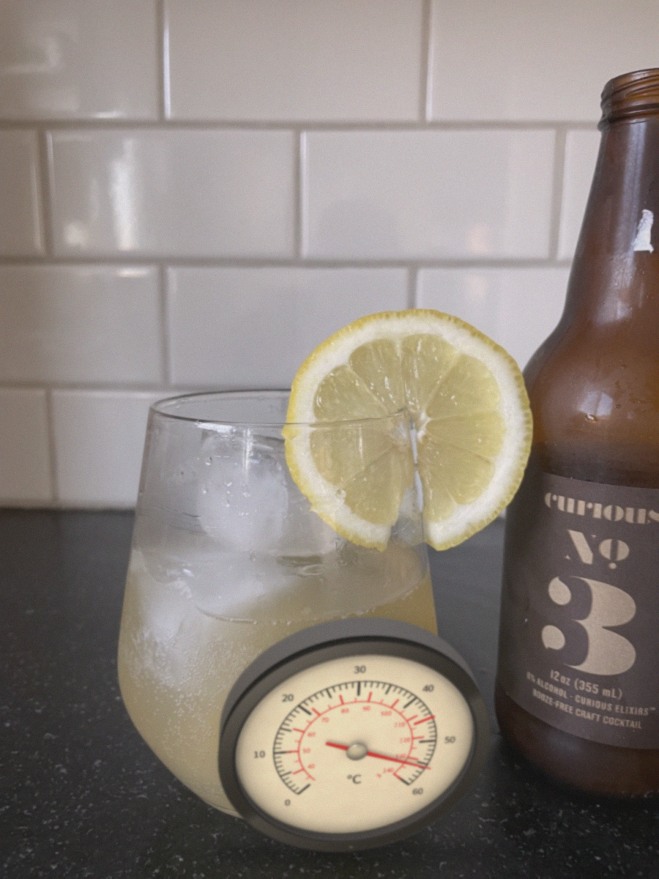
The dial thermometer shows 55 °C
